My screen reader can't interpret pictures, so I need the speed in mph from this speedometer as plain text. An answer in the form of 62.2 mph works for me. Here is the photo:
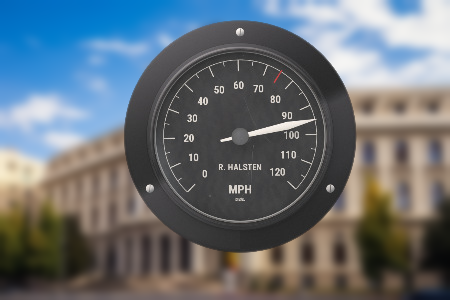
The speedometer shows 95 mph
